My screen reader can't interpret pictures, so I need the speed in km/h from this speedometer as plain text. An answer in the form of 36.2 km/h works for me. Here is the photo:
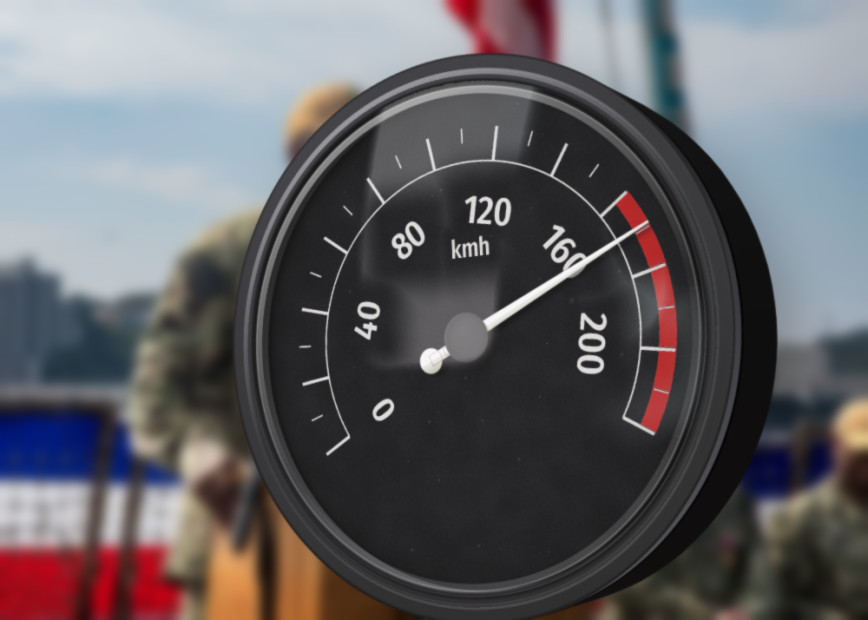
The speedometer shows 170 km/h
